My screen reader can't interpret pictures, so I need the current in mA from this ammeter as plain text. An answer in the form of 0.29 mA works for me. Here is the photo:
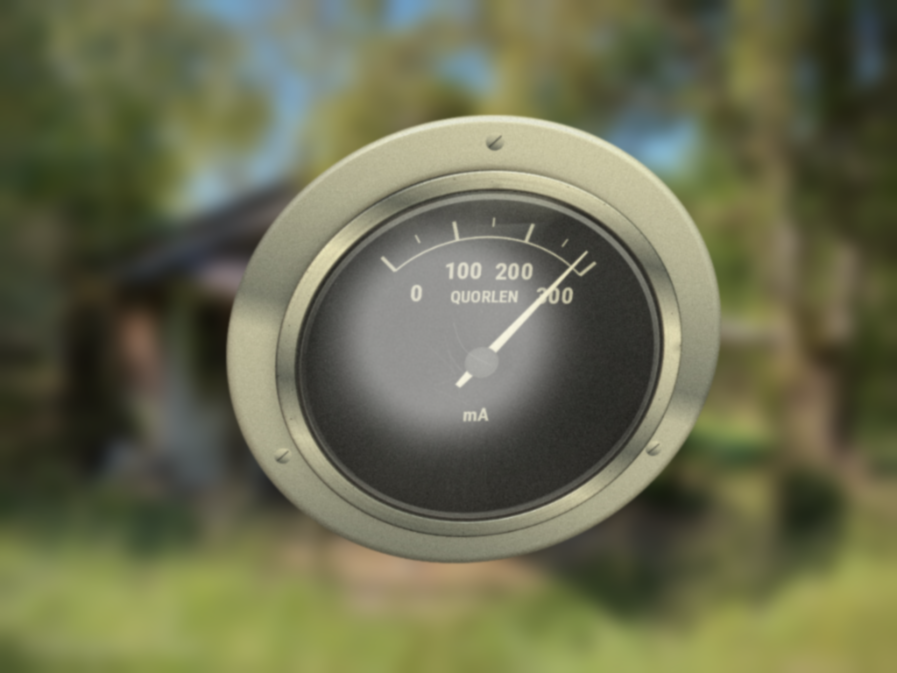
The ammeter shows 275 mA
